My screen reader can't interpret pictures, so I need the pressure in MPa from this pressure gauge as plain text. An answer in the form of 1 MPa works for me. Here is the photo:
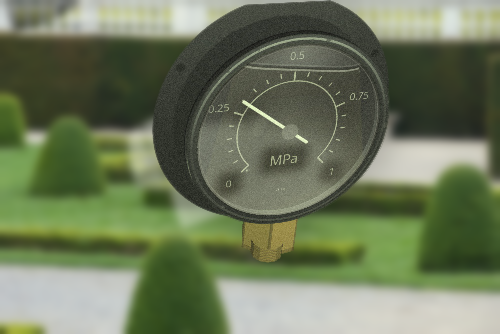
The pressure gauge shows 0.3 MPa
